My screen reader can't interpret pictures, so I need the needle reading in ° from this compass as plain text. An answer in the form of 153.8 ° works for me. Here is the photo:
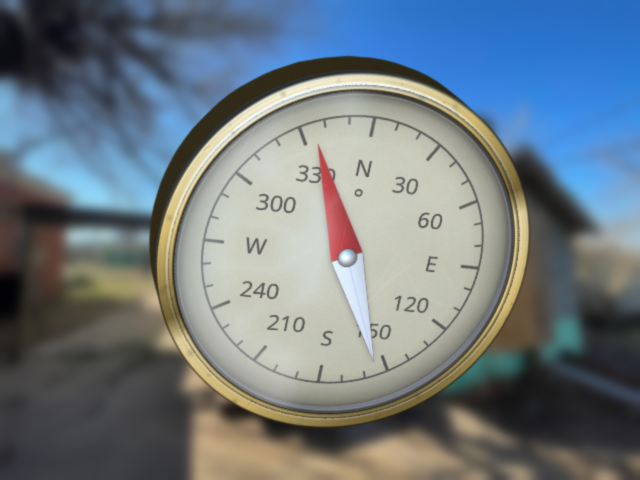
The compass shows 335 °
